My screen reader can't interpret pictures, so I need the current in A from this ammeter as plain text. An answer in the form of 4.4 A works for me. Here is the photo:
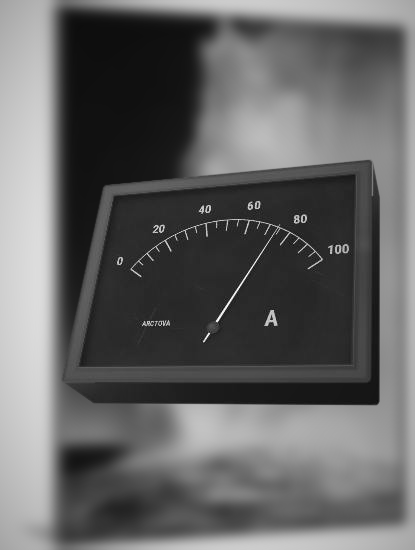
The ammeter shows 75 A
